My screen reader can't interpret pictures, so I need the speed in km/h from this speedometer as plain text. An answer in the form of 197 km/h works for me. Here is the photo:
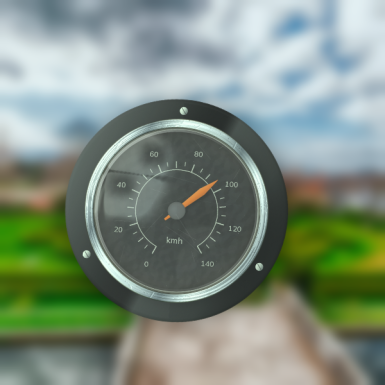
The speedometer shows 95 km/h
